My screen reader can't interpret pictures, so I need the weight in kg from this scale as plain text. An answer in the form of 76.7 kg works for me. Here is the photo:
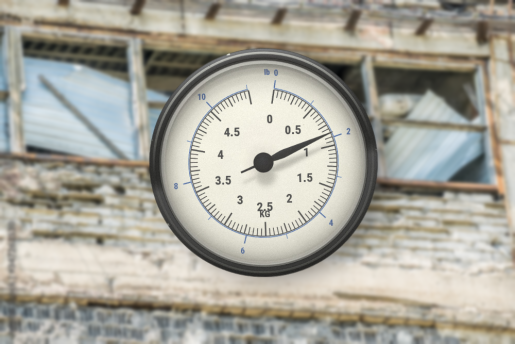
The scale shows 0.85 kg
